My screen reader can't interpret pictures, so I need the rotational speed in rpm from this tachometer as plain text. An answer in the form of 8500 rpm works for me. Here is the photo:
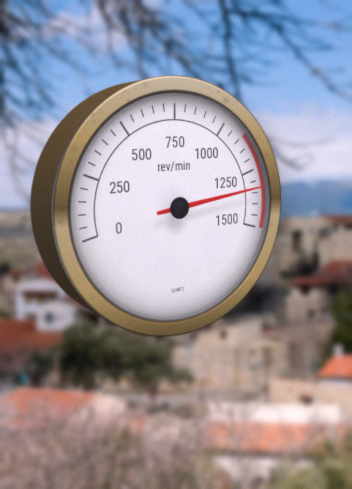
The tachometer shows 1325 rpm
